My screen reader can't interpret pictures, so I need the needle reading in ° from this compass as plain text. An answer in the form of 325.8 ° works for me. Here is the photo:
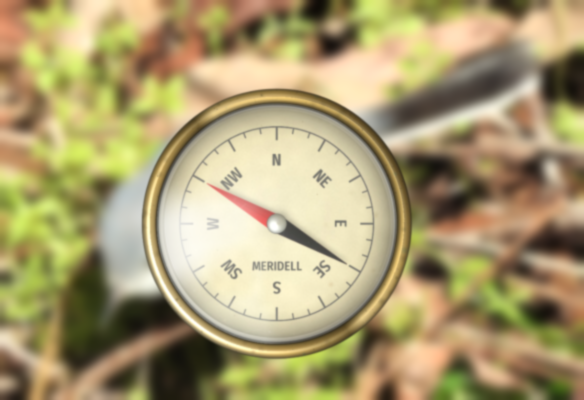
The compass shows 300 °
